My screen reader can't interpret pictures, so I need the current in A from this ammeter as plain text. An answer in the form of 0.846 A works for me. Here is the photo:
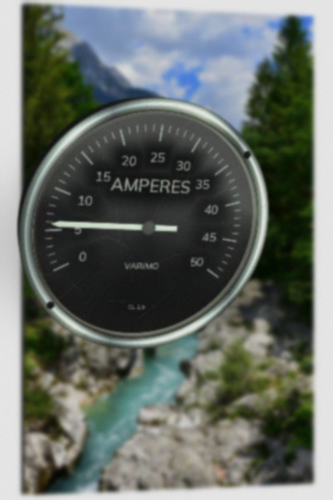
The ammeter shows 6 A
